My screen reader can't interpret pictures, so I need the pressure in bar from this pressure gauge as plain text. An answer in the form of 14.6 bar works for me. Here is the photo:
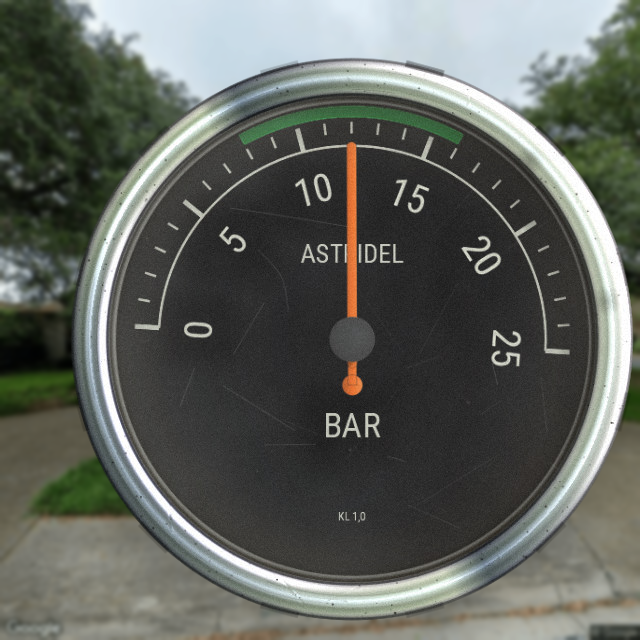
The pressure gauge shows 12 bar
